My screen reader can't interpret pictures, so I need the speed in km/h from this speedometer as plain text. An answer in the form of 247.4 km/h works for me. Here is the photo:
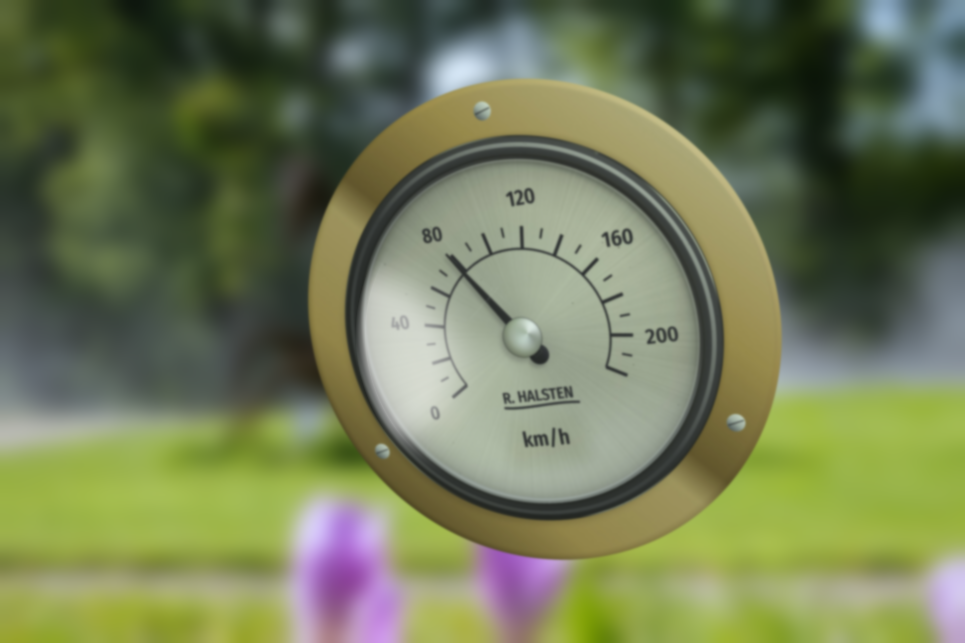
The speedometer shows 80 km/h
